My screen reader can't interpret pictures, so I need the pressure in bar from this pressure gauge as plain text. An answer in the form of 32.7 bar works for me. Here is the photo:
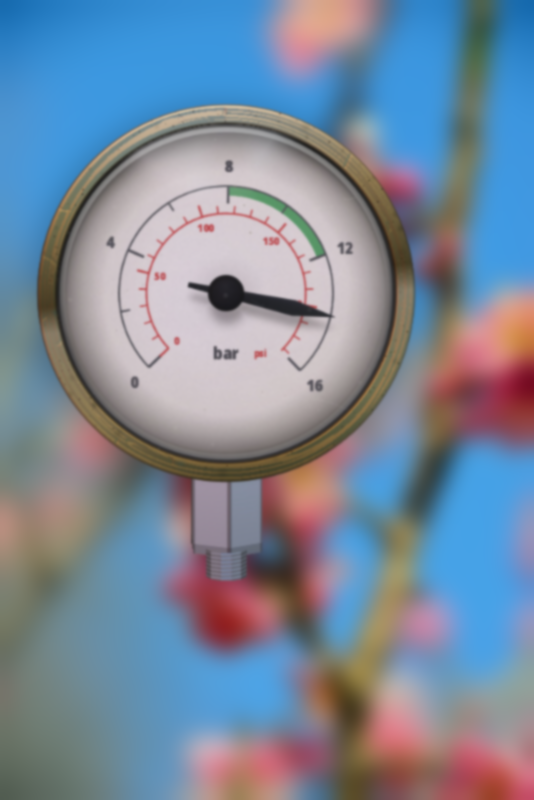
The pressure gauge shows 14 bar
